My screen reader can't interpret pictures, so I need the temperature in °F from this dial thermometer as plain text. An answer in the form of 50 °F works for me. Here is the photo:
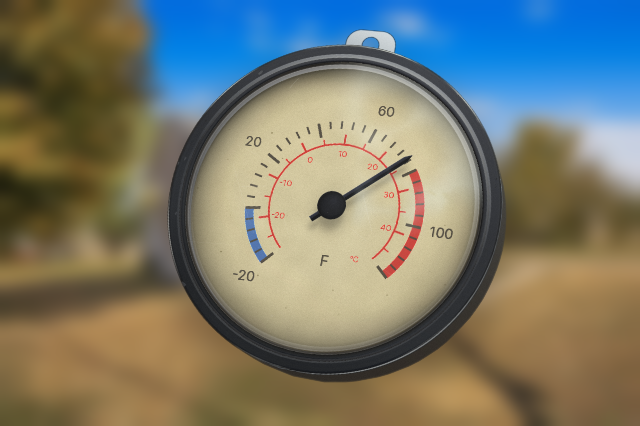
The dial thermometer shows 76 °F
